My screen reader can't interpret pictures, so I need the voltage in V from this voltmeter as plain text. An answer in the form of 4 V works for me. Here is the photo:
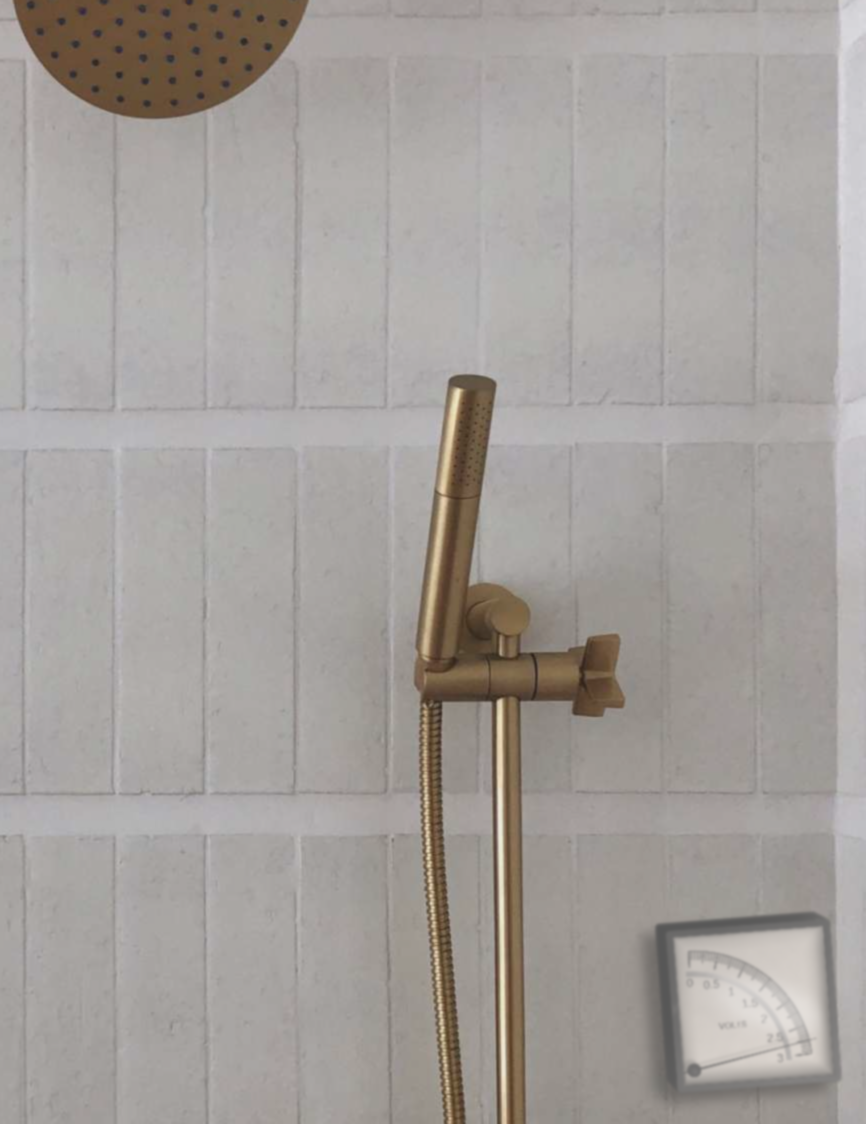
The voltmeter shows 2.75 V
